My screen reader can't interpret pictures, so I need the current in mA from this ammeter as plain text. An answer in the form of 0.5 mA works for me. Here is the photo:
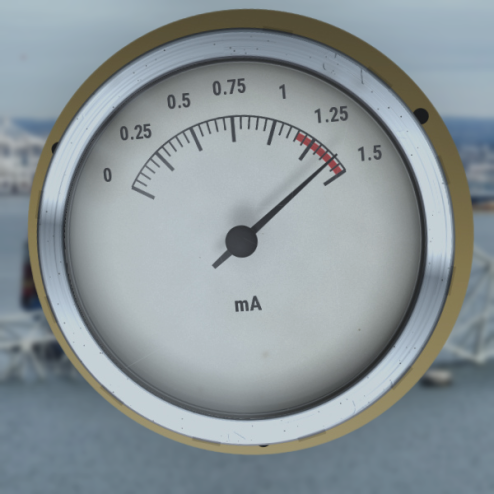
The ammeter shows 1.4 mA
